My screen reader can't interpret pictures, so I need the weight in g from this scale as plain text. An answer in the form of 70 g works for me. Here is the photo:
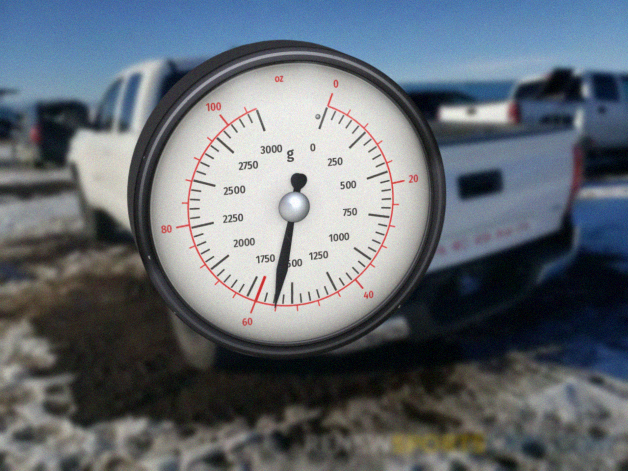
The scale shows 1600 g
